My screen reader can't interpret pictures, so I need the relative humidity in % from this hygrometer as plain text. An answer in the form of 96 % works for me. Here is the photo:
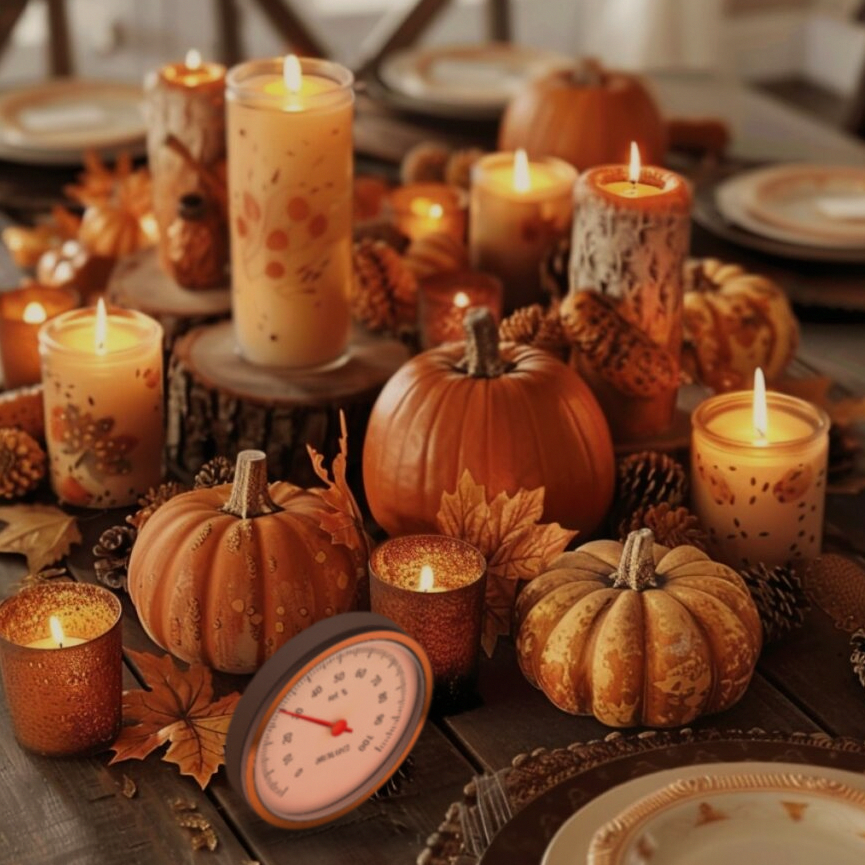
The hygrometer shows 30 %
